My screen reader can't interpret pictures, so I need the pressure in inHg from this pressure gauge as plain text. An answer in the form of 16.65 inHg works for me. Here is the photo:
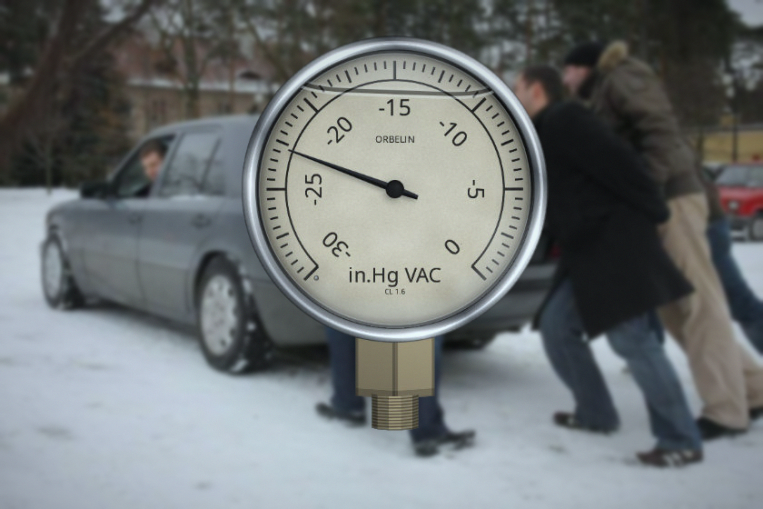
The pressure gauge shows -22.75 inHg
